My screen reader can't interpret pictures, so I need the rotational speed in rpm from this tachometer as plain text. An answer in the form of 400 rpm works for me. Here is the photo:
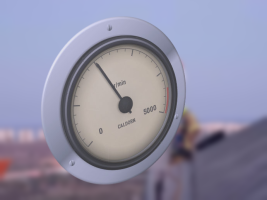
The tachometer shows 2000 rpm
